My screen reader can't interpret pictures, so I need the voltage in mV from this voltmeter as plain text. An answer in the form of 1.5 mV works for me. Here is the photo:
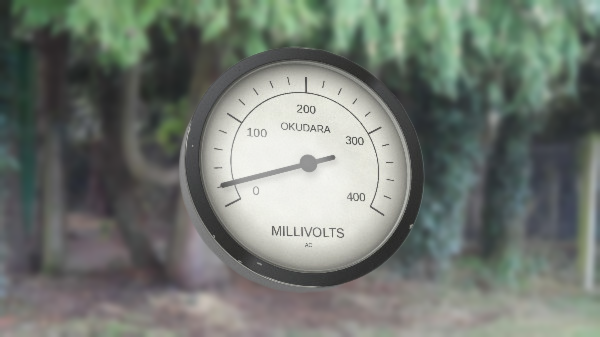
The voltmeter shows 20 mV
